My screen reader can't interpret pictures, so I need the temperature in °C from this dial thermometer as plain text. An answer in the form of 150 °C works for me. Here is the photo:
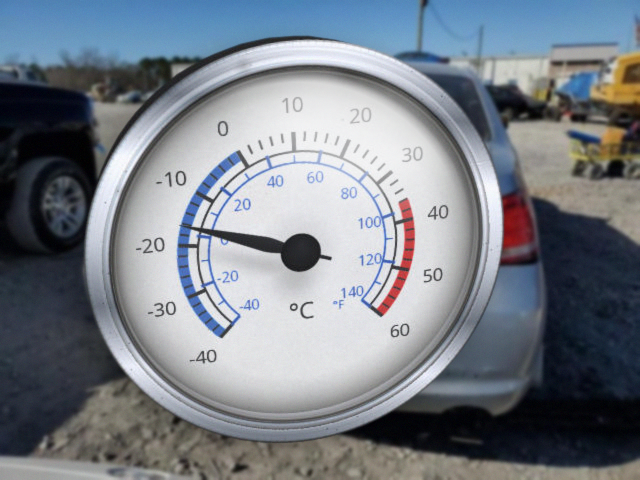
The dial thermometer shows -16 °C
